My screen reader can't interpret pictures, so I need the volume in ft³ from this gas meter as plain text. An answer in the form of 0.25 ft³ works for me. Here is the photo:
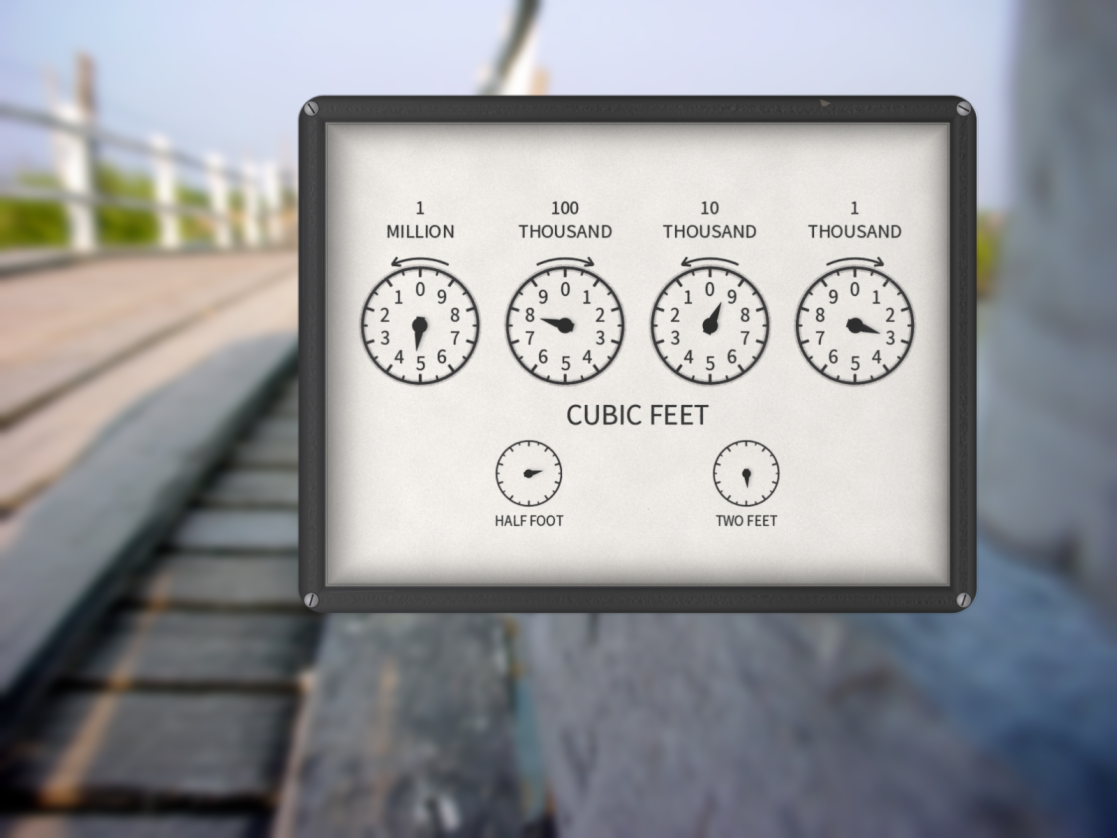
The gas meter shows 479300 ft³
